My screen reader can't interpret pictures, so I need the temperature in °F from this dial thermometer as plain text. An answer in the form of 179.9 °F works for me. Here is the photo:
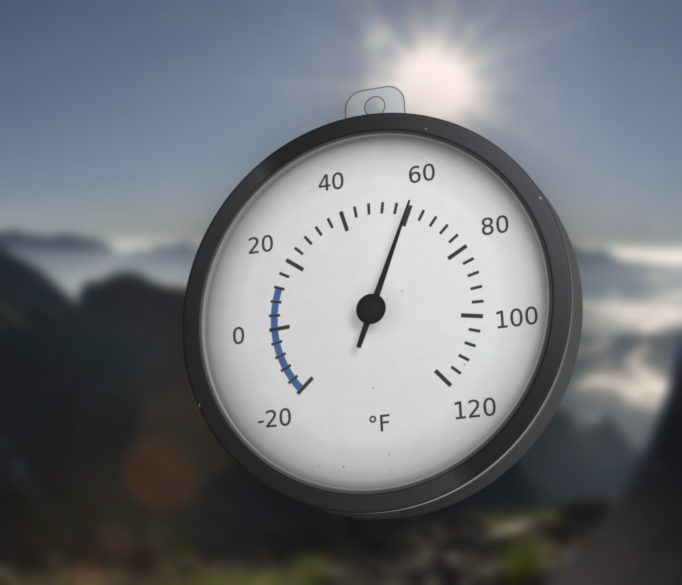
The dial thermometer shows 60 °F
